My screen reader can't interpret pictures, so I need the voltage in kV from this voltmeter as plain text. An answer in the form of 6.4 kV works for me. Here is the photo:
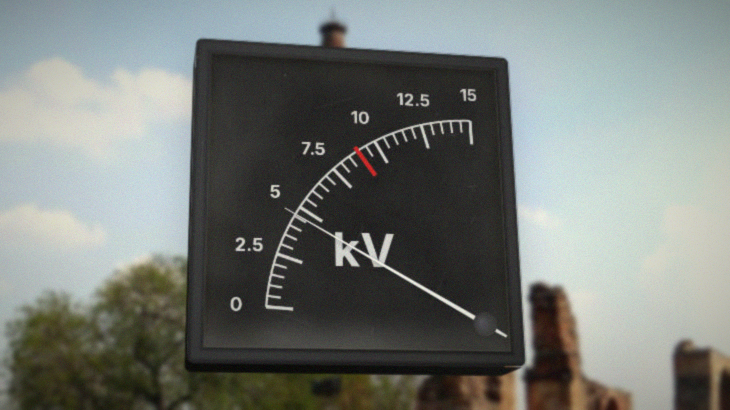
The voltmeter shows 4.5 kV
